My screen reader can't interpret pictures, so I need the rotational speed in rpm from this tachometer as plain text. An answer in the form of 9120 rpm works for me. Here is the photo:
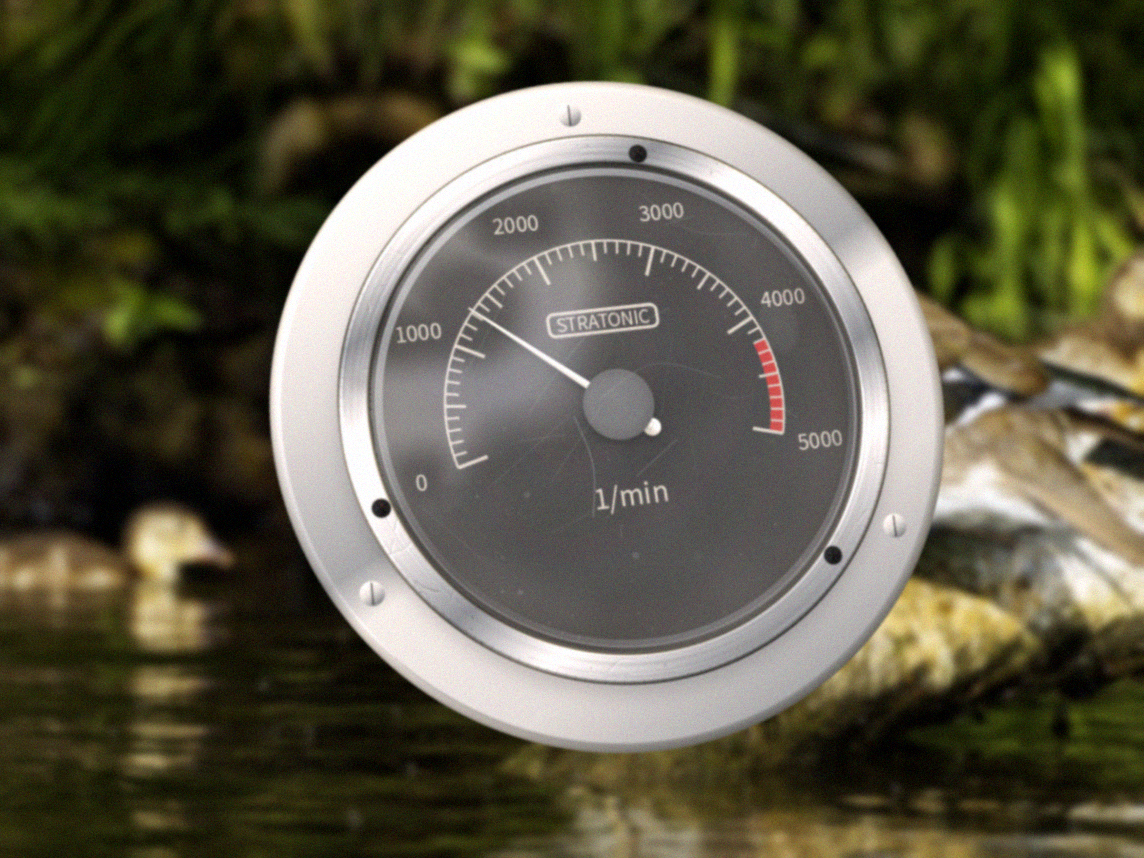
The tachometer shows 1300 rpm
